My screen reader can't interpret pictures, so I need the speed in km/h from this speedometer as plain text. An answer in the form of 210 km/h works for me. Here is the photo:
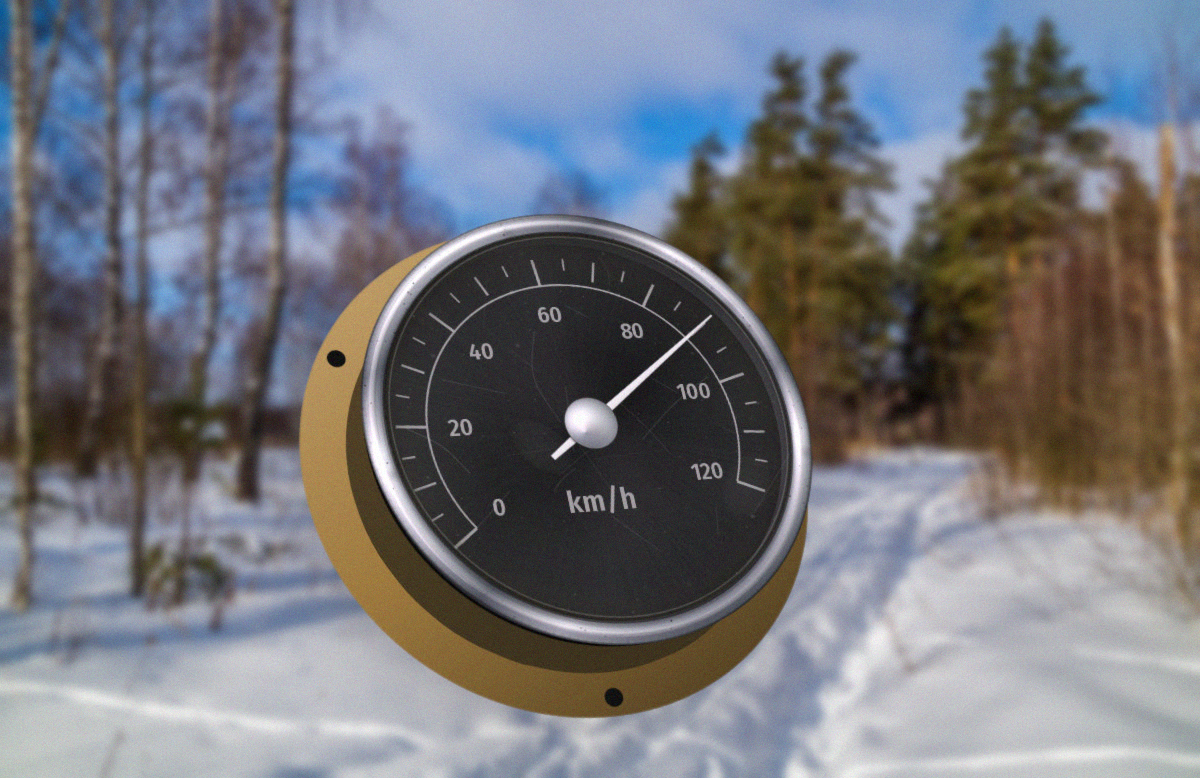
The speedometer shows 90 km/h
